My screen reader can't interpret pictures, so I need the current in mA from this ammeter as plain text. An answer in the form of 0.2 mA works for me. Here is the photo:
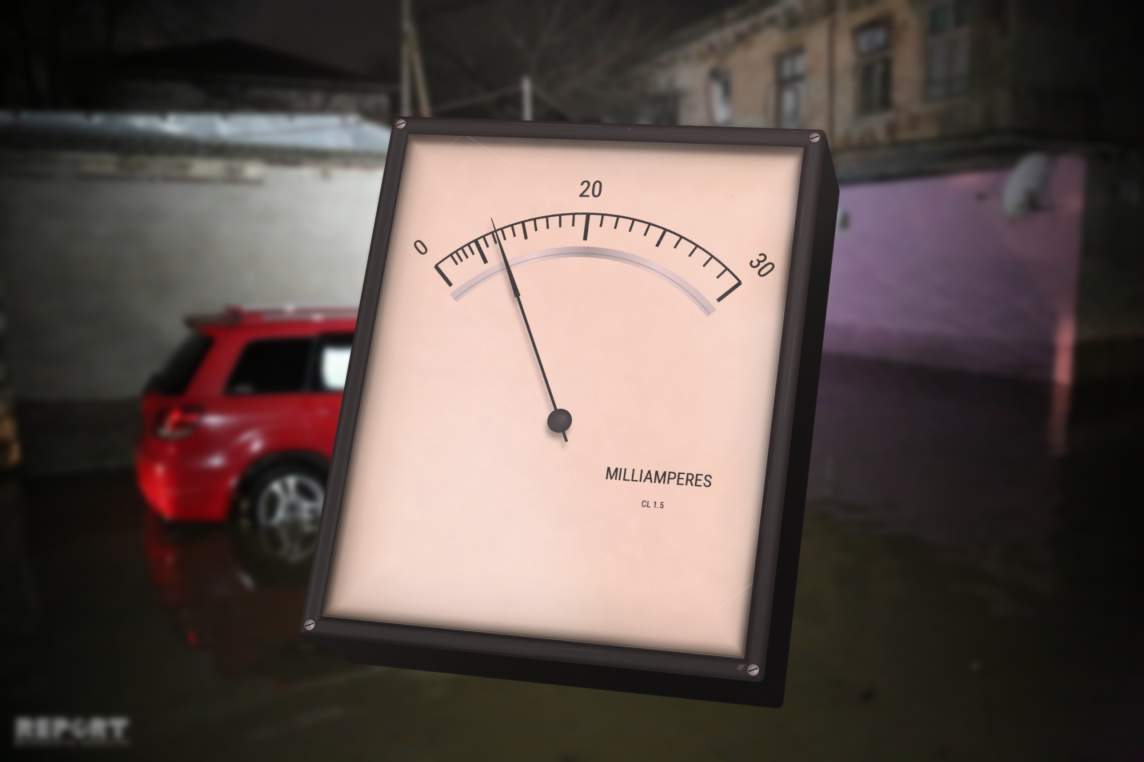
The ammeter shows 12.5 mA
